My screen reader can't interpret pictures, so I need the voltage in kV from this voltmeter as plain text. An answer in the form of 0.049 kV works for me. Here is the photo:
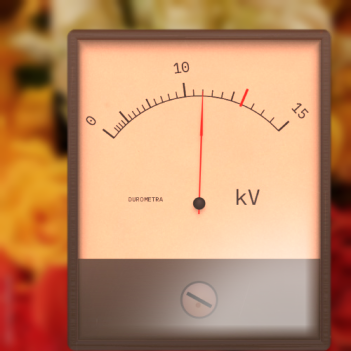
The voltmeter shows 11 kV
